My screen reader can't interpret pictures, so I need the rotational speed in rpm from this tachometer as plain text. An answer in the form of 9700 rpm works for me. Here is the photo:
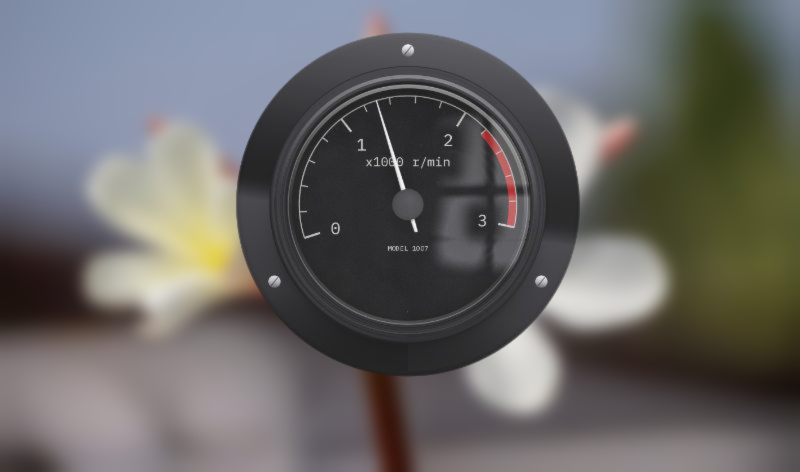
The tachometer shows 1300 rpm
